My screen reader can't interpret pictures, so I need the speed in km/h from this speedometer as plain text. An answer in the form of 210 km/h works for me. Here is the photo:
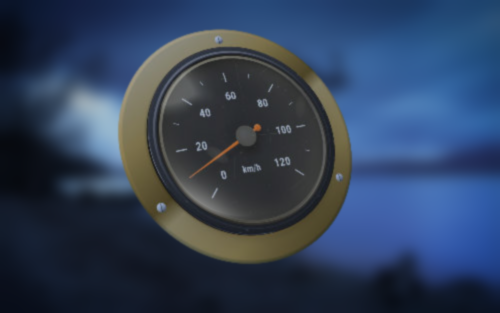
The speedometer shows 10 km/h
